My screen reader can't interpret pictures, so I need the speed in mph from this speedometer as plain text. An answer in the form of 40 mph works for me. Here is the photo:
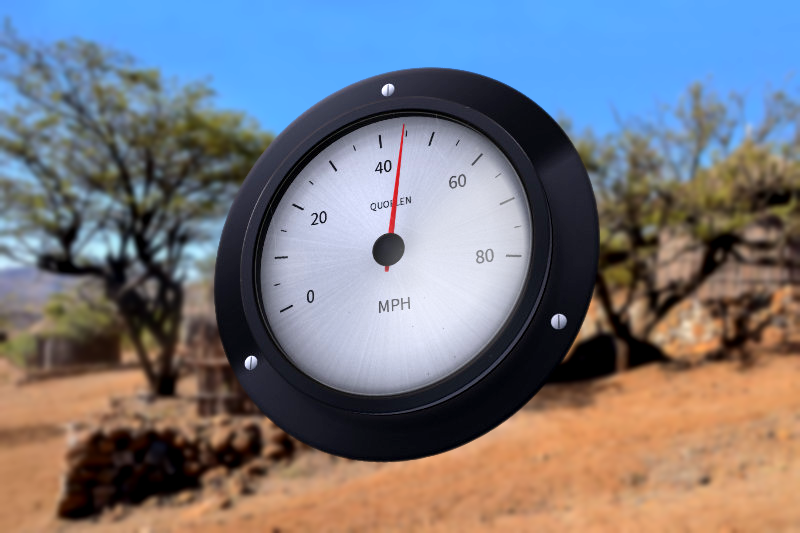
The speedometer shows 45 mph
